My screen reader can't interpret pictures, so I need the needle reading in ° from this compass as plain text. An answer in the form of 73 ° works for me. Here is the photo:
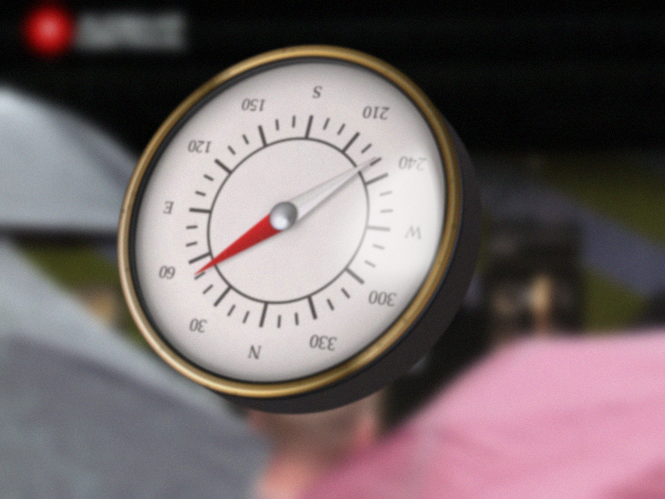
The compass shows 50 °
